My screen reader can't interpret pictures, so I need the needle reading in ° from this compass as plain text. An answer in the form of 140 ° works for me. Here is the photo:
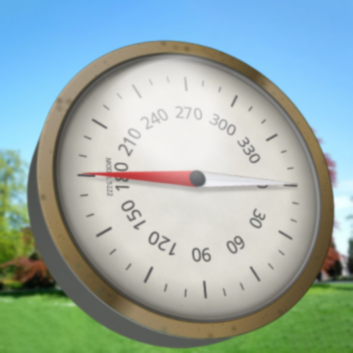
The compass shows 180 °
